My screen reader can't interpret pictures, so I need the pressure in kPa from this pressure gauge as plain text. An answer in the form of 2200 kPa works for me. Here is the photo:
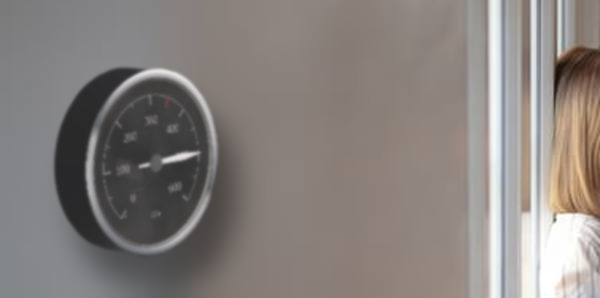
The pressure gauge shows 500 kPa
